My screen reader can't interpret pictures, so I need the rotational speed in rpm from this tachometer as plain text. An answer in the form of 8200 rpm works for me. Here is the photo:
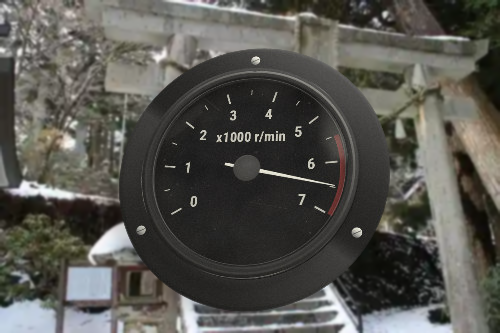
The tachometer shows 6500 rpm
